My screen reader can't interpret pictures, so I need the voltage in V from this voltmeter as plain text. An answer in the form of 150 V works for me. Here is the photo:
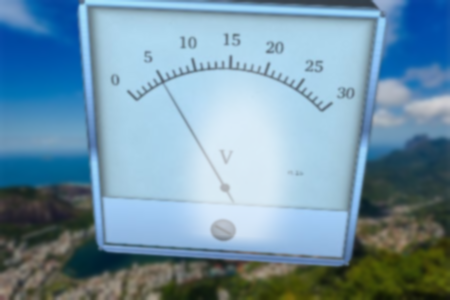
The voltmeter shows 5 V
